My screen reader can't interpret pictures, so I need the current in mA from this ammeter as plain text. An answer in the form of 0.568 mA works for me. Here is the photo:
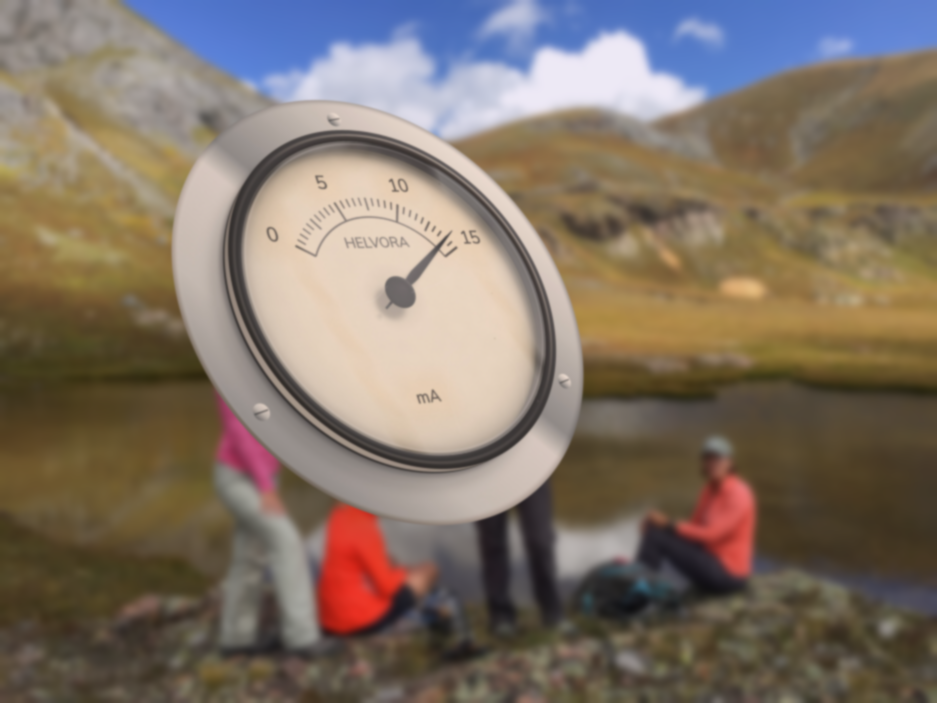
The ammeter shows 14 mA
